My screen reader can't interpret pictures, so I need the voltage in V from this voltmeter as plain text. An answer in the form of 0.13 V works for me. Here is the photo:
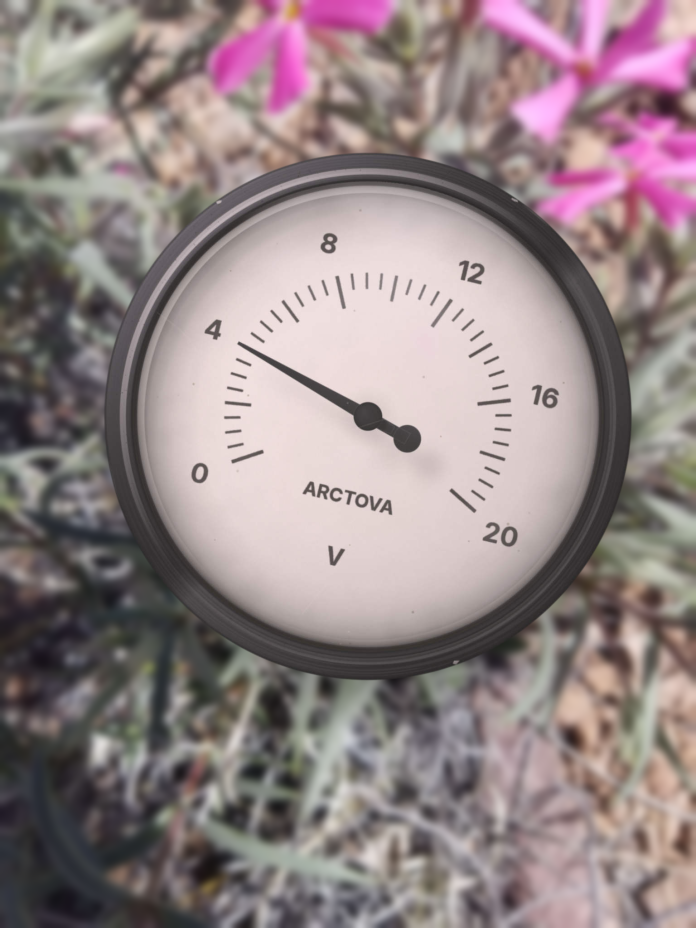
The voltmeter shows 4 V
